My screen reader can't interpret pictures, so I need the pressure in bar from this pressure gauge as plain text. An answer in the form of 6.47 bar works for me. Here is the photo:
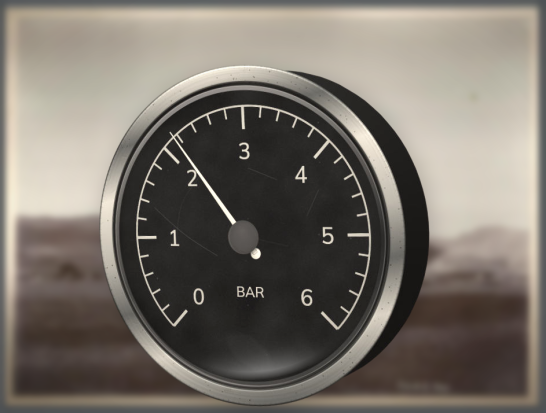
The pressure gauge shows 2.2 bar
